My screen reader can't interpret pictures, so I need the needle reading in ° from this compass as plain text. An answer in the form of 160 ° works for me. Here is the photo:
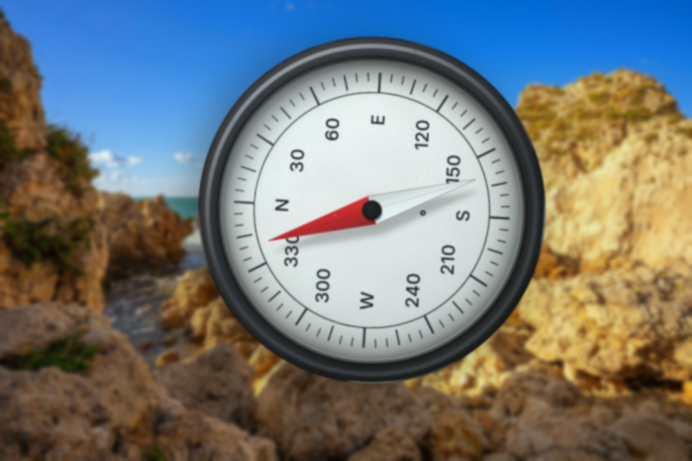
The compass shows 340 °
